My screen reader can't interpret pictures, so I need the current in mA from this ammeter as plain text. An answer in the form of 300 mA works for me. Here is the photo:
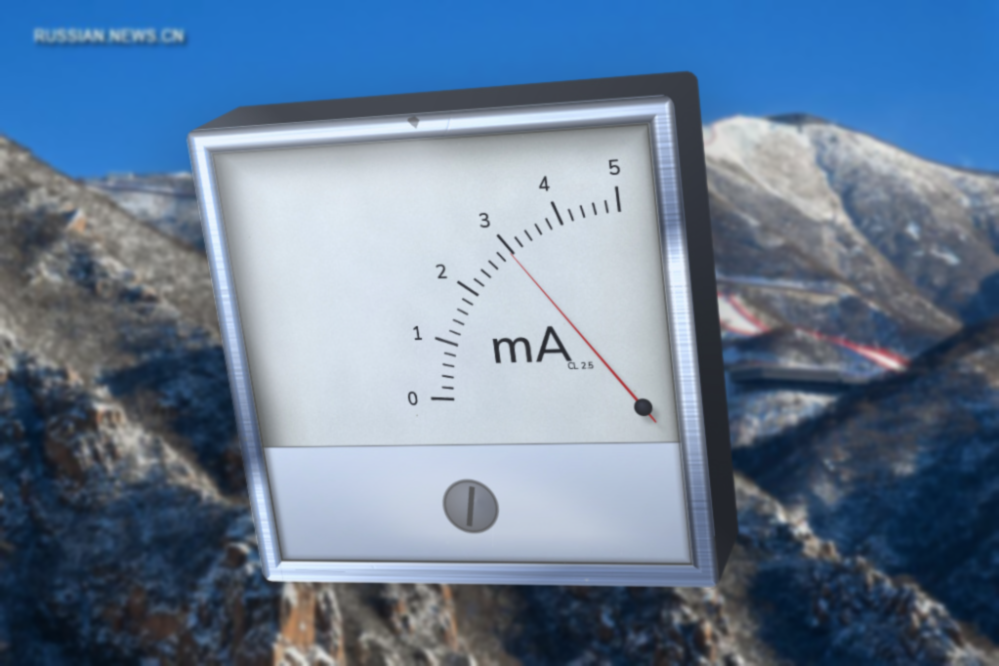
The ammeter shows 3 mA
